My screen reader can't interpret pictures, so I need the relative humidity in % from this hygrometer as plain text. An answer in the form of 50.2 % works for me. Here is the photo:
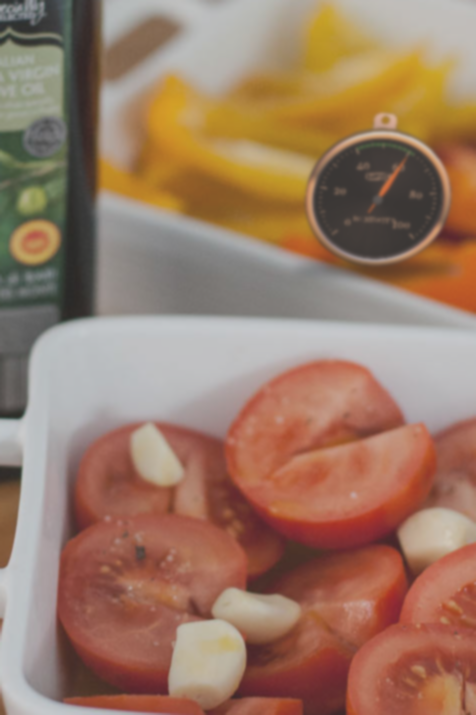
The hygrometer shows 60 %
